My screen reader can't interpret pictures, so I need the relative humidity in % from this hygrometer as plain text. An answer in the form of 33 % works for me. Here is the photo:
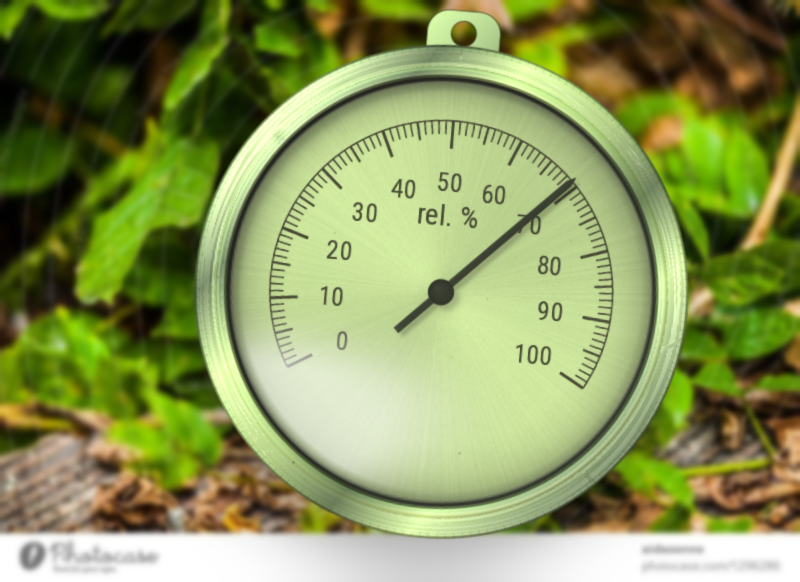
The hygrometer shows 69 %
